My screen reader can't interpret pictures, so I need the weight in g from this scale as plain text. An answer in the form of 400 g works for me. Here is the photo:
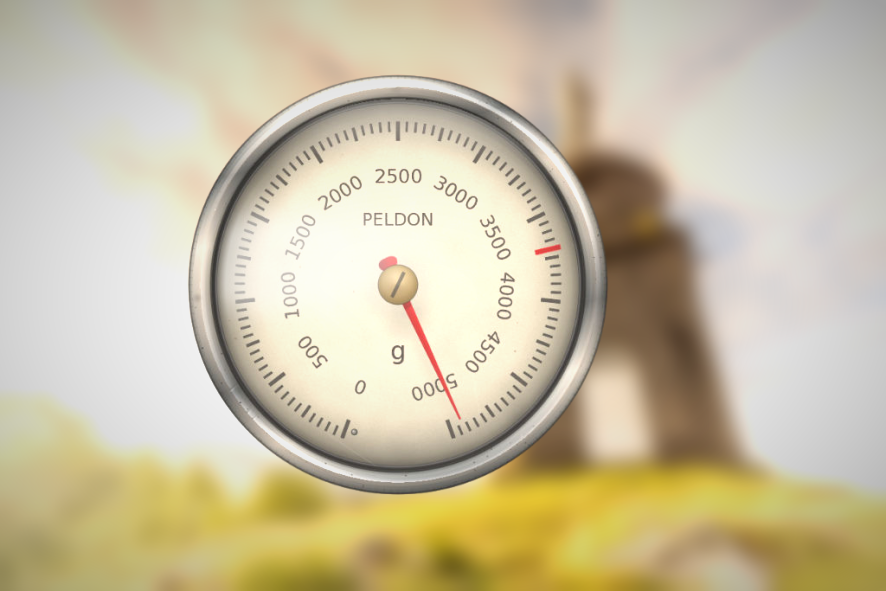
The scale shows 4925 g
